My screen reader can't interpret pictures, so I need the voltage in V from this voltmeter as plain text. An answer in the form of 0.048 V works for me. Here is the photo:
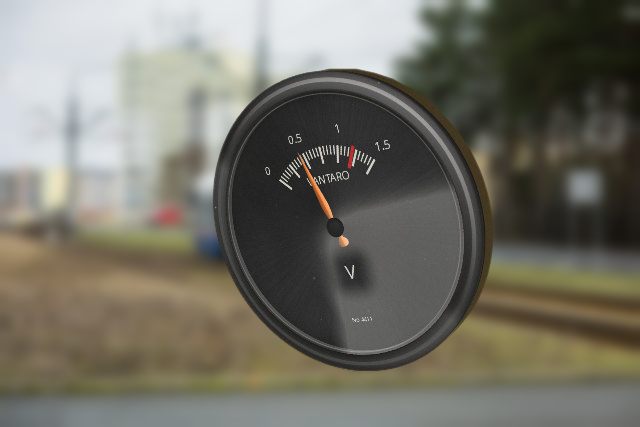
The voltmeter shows 0.5 V
